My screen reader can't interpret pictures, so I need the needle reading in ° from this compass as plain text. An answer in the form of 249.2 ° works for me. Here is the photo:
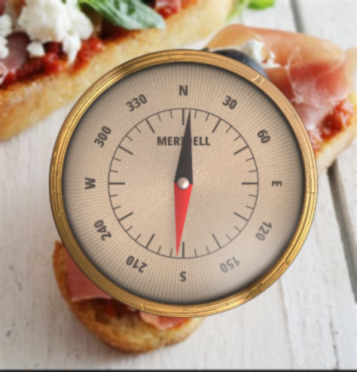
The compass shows 185 °
